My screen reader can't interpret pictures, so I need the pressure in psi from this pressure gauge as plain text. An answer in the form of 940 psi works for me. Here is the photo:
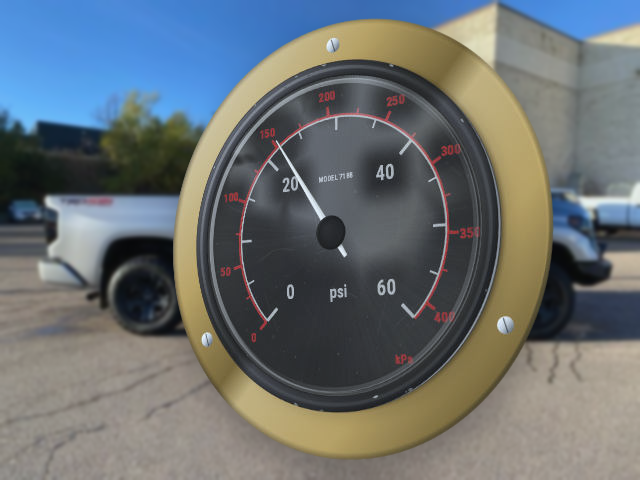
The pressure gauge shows 22.5 psi
